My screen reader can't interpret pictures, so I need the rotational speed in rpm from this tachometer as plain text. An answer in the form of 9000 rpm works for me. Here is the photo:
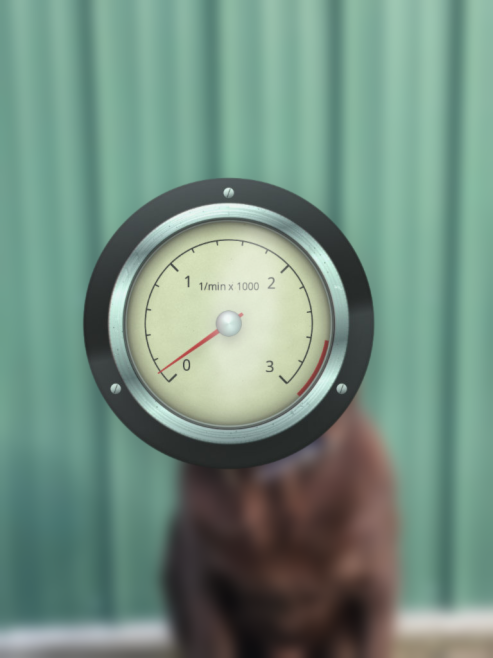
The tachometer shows 100 rpm
